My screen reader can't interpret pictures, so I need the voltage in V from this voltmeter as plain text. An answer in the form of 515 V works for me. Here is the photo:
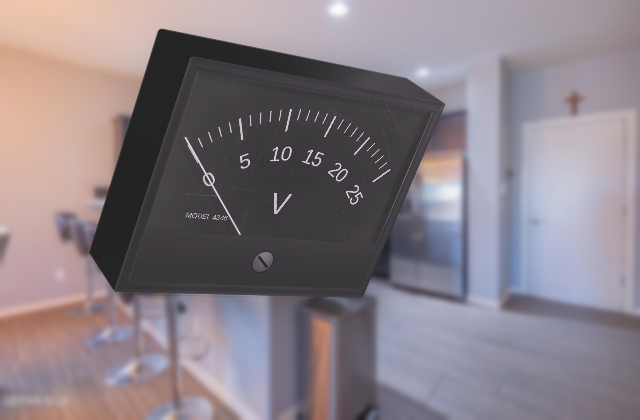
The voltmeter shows 0 V
